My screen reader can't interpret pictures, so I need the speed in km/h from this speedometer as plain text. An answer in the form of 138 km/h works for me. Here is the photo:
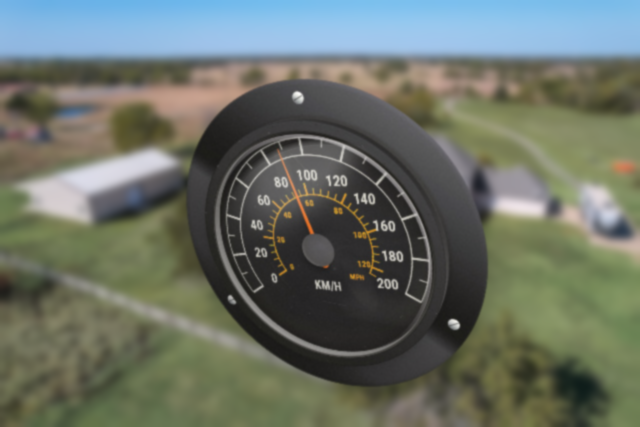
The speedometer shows 90 km/h
